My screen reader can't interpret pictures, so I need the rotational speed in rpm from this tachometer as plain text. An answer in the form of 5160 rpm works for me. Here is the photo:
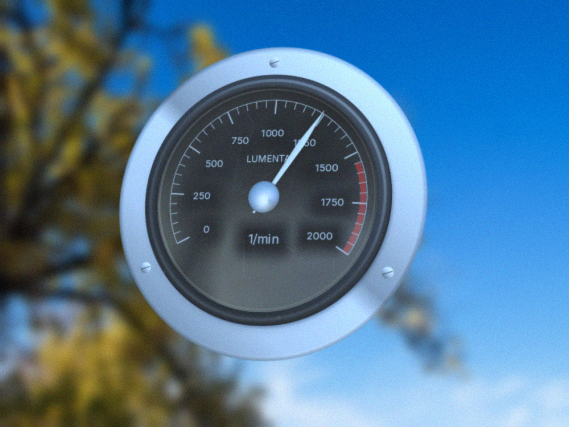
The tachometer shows 1250 rpm
